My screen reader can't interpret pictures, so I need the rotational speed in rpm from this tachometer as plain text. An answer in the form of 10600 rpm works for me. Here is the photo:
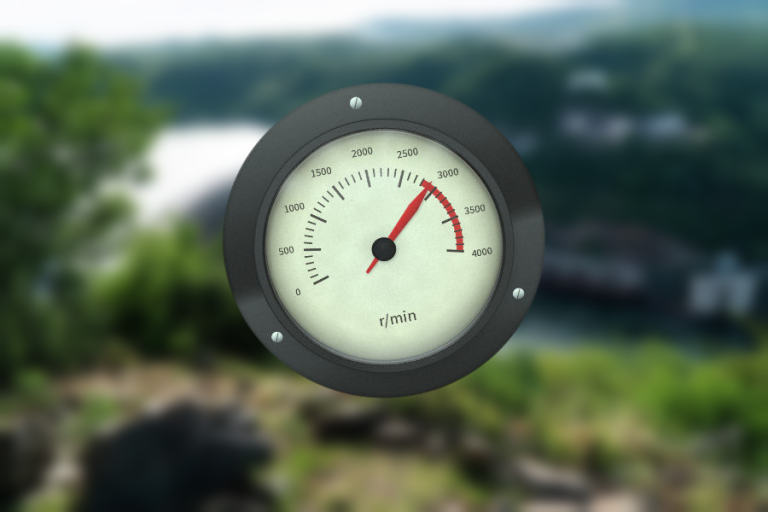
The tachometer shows 2900 rpm
